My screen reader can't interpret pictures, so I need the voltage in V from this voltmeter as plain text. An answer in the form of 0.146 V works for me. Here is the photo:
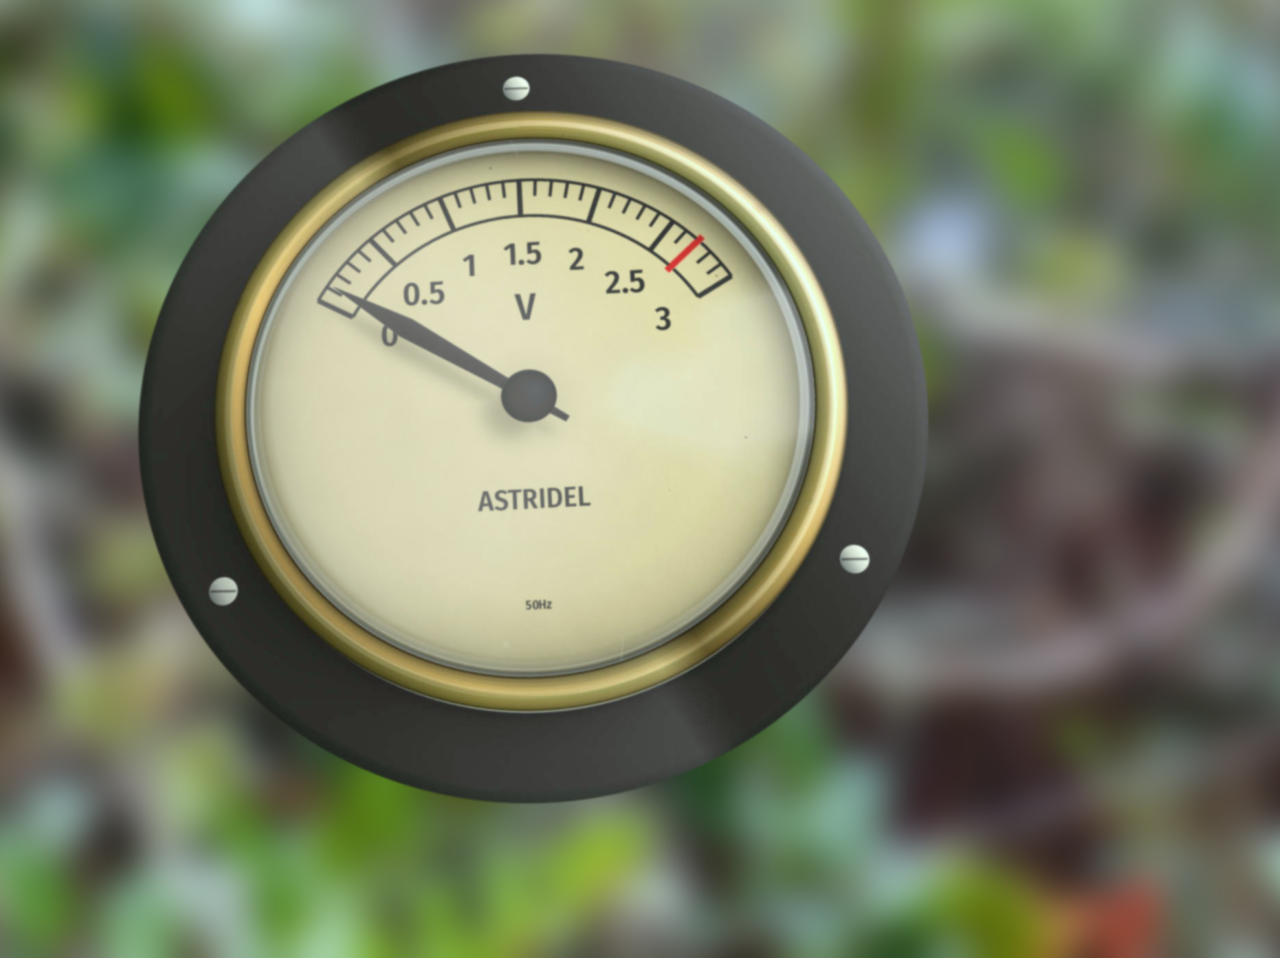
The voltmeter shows 0.1 V
